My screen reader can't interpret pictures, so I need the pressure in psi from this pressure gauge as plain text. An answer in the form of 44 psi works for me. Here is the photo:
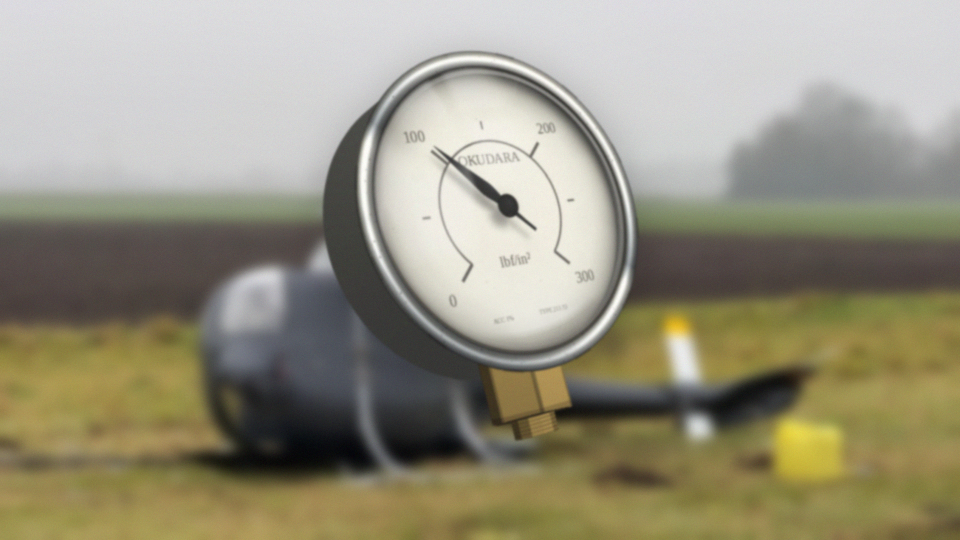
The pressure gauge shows 100 psi
